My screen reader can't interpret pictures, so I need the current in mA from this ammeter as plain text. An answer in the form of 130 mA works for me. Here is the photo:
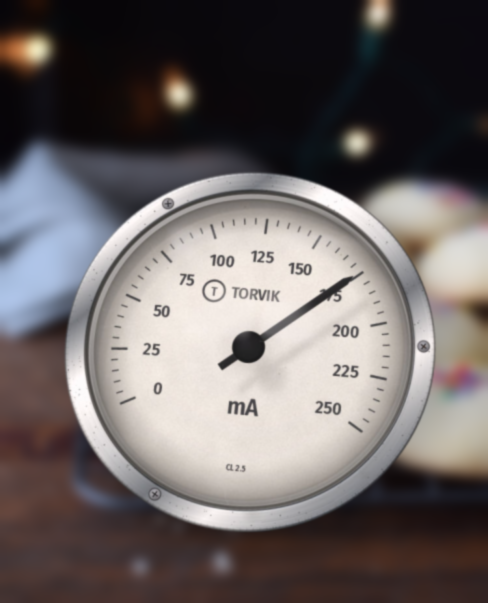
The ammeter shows 175 mA
